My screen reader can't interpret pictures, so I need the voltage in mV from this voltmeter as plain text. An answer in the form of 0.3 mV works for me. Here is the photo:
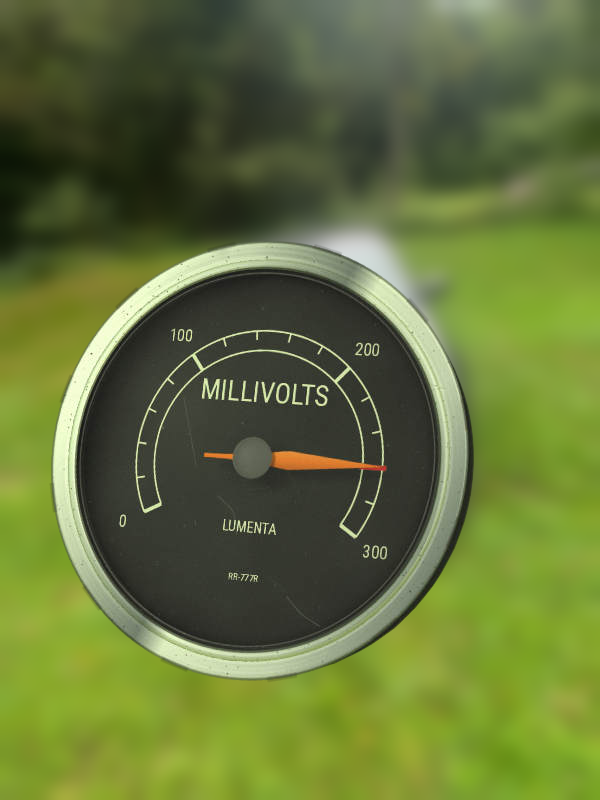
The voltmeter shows 260 mV
